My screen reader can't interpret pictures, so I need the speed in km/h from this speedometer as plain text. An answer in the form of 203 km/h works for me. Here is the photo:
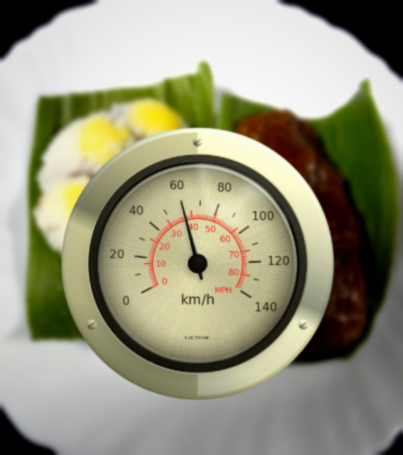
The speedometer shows 60 km/h
